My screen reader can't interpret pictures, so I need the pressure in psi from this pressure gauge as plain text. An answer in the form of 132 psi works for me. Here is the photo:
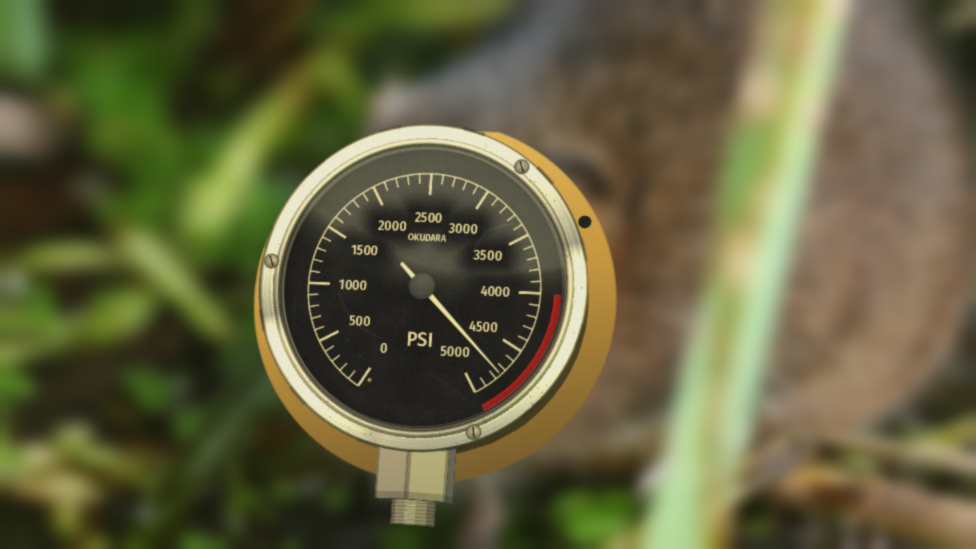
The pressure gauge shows 4750 psi
